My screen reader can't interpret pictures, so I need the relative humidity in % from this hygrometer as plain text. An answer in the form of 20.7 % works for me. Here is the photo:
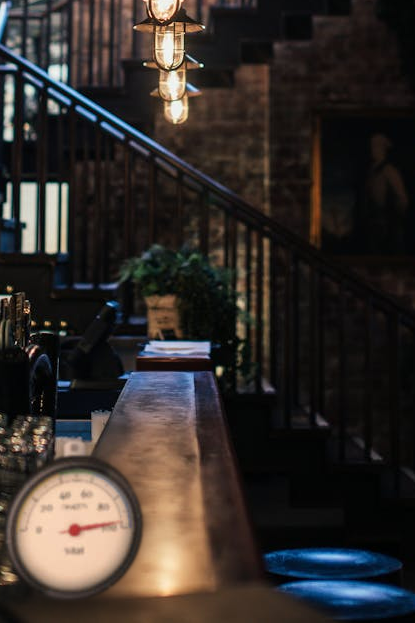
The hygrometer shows 95 %
